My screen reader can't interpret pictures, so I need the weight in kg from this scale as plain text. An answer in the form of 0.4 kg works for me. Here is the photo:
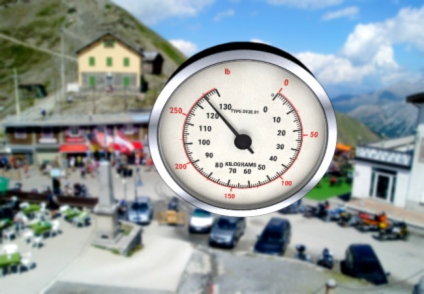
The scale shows 125 kg
